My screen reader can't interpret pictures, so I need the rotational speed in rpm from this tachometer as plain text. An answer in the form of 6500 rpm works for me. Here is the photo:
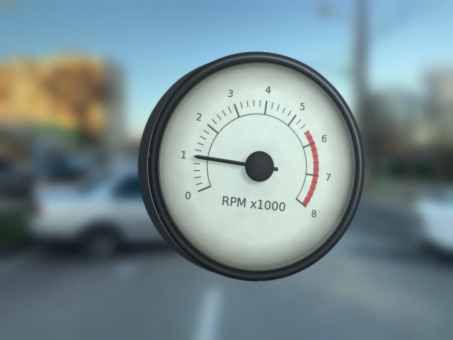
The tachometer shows 1000 rpm
